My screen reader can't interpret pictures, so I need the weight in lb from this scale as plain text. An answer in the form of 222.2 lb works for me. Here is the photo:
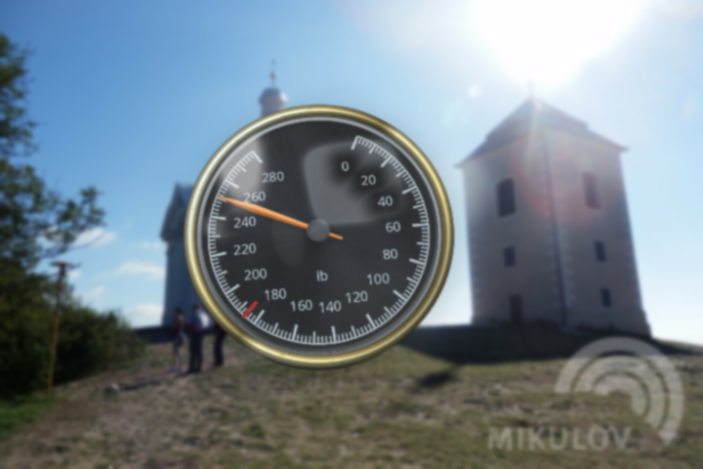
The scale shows 250 lb
